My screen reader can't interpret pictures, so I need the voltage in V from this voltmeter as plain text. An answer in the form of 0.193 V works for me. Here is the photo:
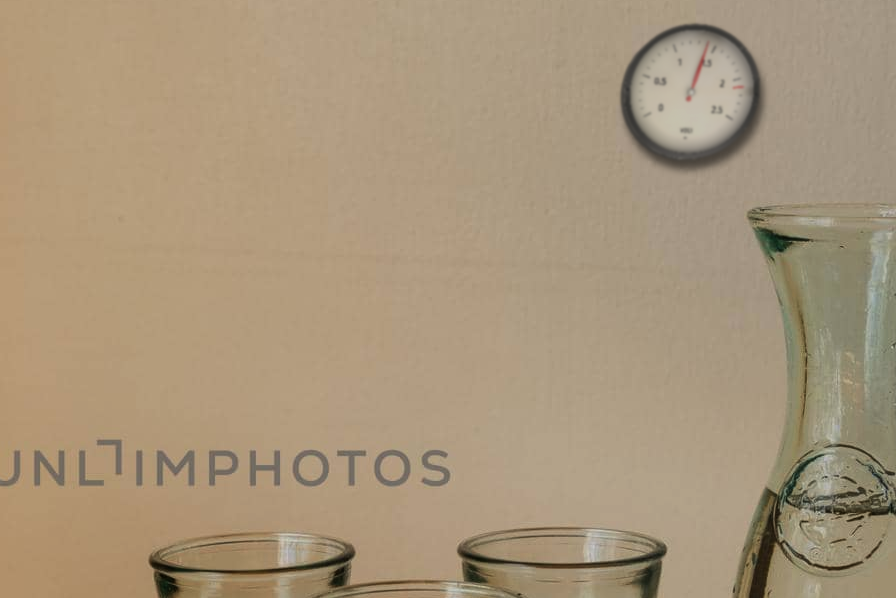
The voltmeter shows 1.4 V
